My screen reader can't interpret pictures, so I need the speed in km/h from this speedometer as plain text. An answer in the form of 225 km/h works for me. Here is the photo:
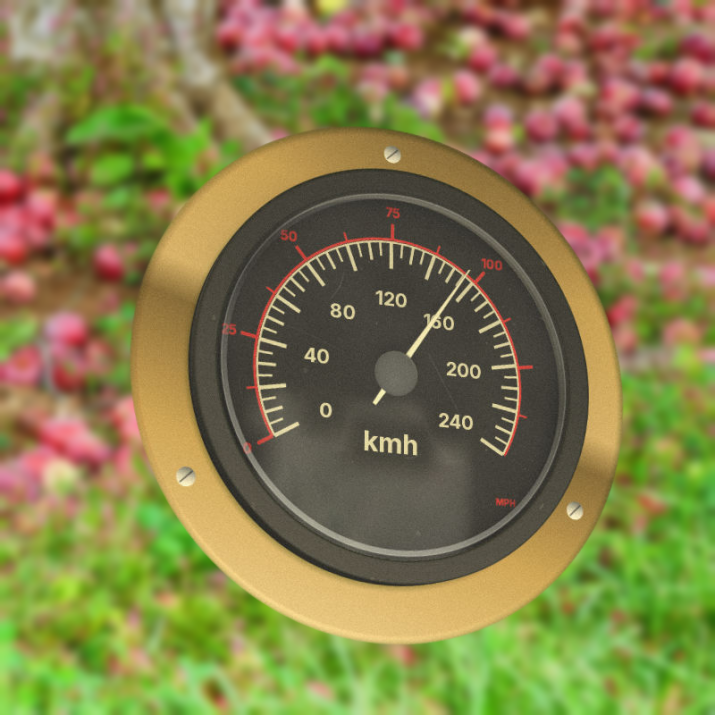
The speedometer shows 155 km/h
